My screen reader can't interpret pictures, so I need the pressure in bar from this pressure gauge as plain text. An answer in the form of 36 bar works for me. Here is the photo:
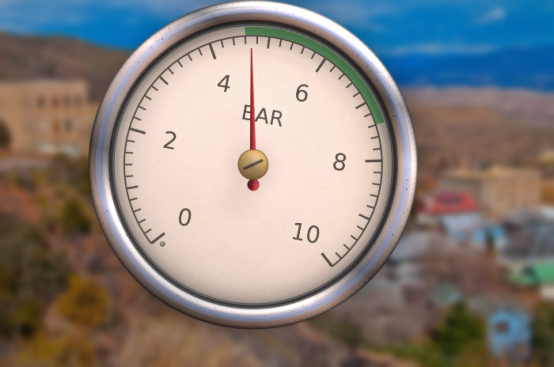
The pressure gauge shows 4.7 bar
